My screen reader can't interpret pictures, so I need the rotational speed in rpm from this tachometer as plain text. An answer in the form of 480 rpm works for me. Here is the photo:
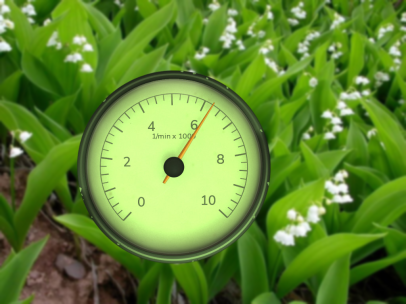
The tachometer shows 6250 rpm
